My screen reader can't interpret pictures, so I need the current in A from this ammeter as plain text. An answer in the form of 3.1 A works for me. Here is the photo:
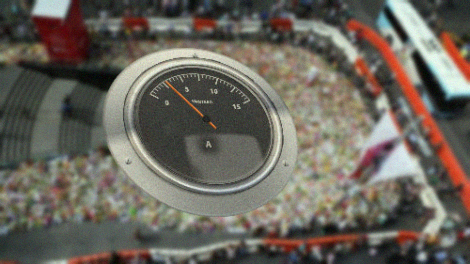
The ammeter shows 2.5 A
